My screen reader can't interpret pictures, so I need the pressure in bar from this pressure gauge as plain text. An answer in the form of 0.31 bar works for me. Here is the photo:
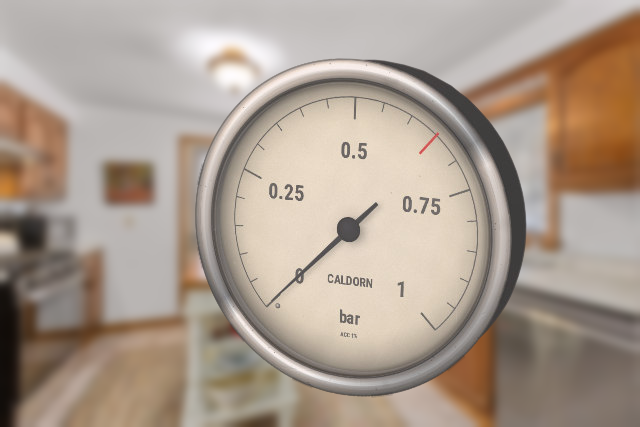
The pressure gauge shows 0 bar
